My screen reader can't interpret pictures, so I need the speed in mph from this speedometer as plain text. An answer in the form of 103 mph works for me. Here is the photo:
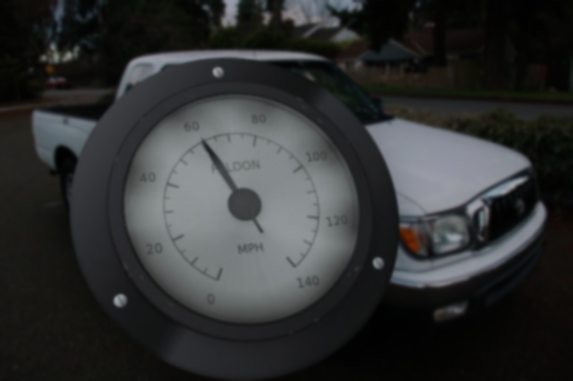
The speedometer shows 60 mph
